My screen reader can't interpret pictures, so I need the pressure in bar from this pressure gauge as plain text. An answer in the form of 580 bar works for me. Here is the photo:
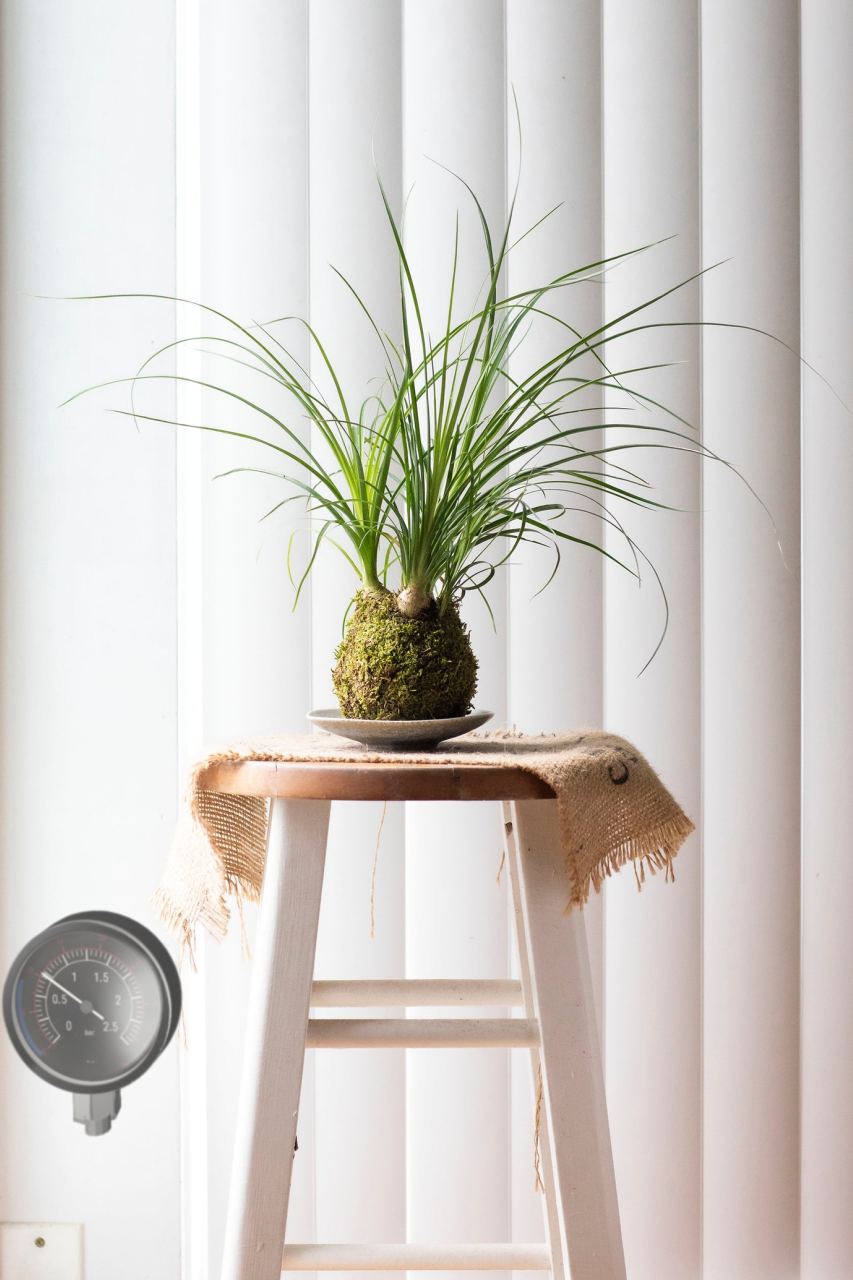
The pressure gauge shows 0.75 bar
